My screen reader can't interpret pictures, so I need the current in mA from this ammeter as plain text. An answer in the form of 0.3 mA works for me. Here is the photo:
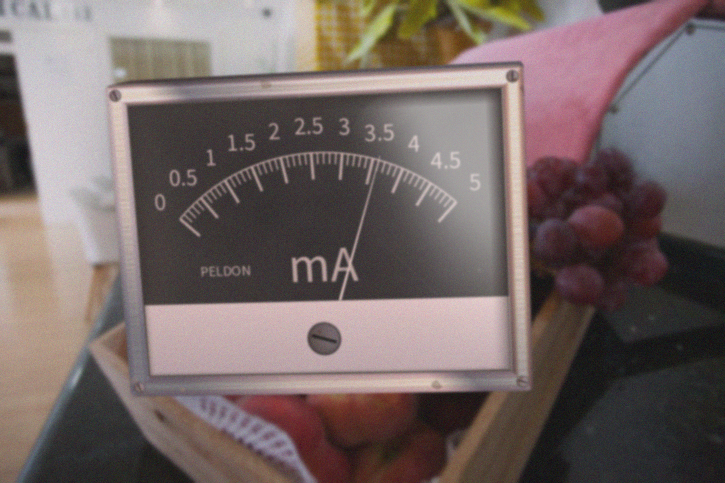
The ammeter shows 3.6 mA
